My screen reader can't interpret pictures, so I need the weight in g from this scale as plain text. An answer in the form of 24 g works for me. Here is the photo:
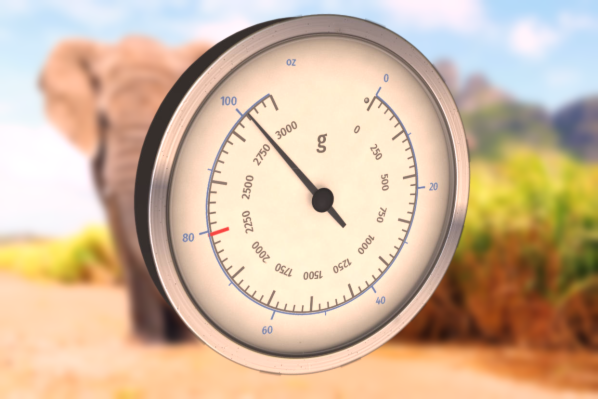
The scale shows 2850 g
